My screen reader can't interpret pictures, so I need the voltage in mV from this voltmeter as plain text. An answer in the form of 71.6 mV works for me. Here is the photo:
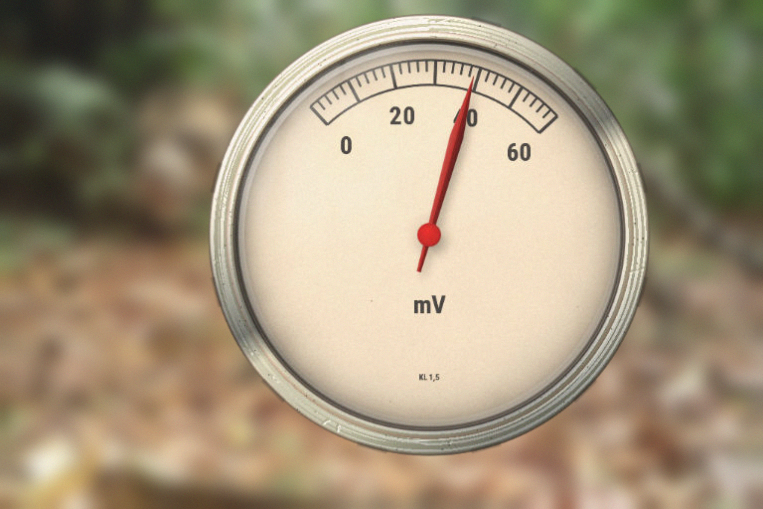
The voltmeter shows 39 mV
